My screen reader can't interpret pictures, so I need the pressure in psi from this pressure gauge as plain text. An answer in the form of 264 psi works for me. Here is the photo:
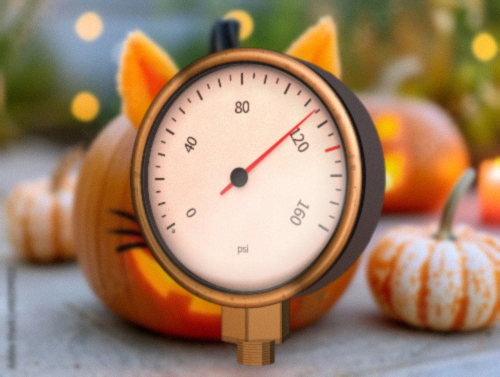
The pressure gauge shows 115 psi
